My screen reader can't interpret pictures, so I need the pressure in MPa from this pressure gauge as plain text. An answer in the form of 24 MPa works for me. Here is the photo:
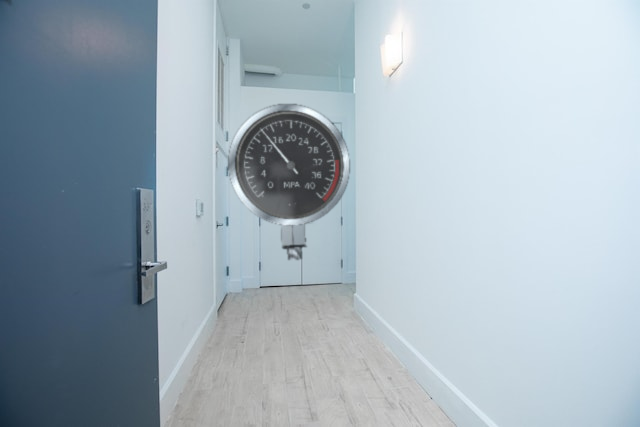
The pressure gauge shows 14 MPa
